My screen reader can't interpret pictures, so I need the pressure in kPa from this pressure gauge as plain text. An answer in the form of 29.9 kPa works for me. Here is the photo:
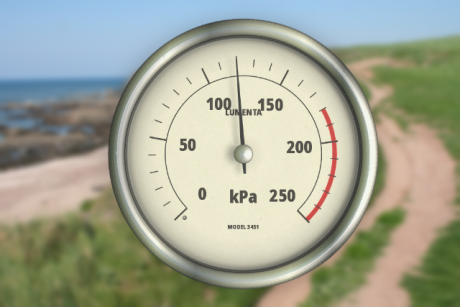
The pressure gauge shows 120 kPa
